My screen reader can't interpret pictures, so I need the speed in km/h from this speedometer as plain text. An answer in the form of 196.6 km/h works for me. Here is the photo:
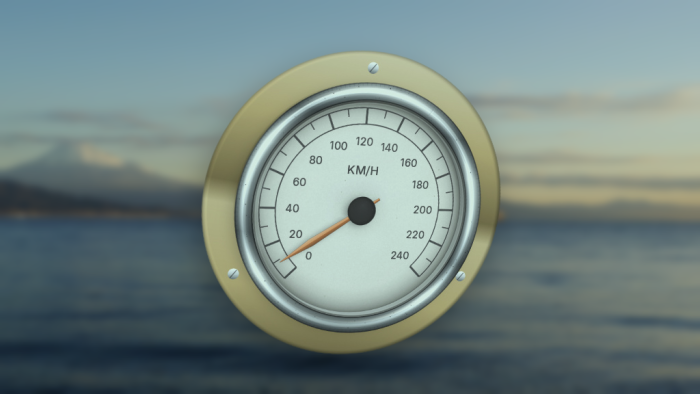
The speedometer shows 10 km/h
